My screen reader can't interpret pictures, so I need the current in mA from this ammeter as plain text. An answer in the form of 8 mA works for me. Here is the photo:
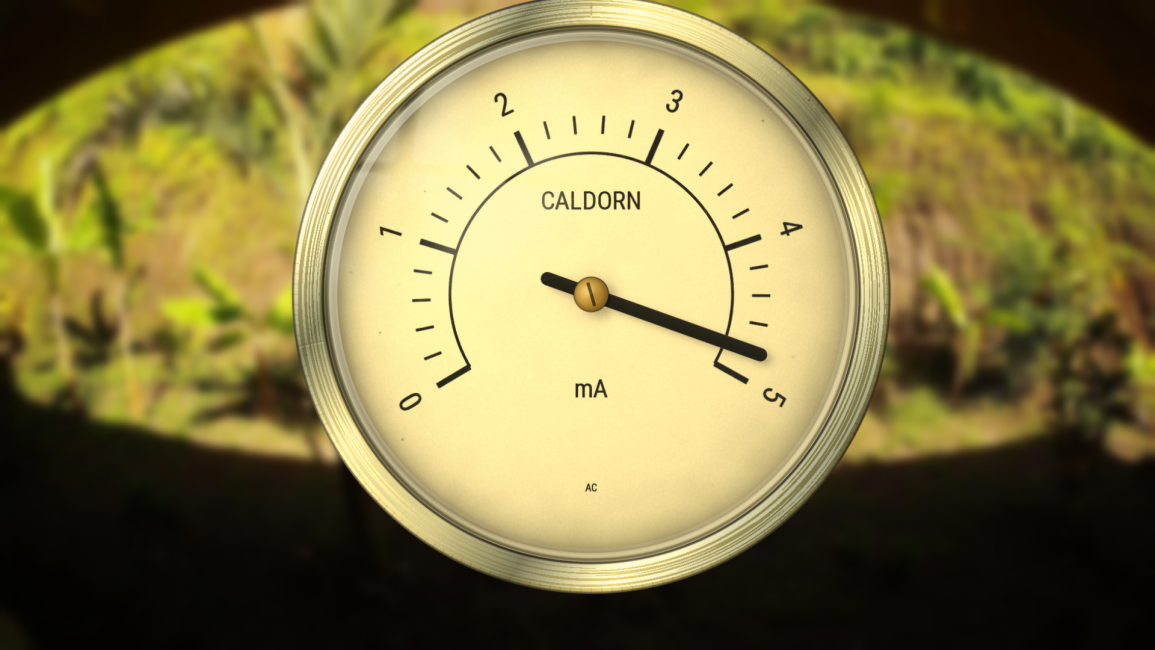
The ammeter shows 4.8 mA
